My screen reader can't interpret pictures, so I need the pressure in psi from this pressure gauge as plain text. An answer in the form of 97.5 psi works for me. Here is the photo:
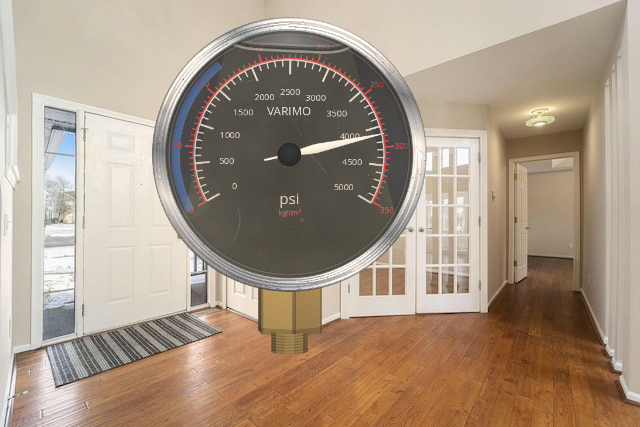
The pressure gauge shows 4100 psi
